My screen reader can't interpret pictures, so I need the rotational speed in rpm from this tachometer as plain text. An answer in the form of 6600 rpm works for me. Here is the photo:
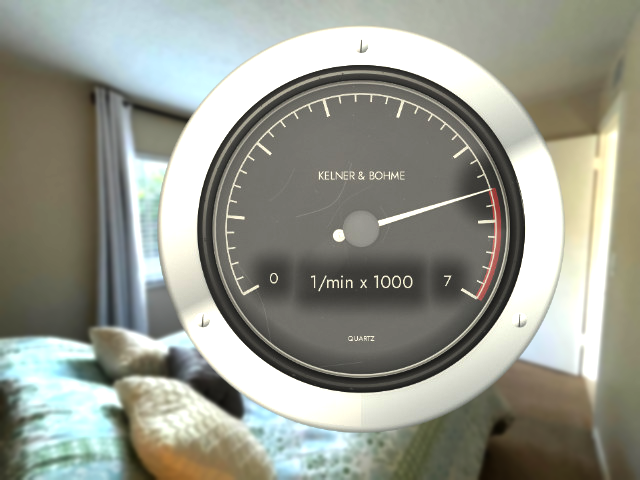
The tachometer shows 5600 rpm
